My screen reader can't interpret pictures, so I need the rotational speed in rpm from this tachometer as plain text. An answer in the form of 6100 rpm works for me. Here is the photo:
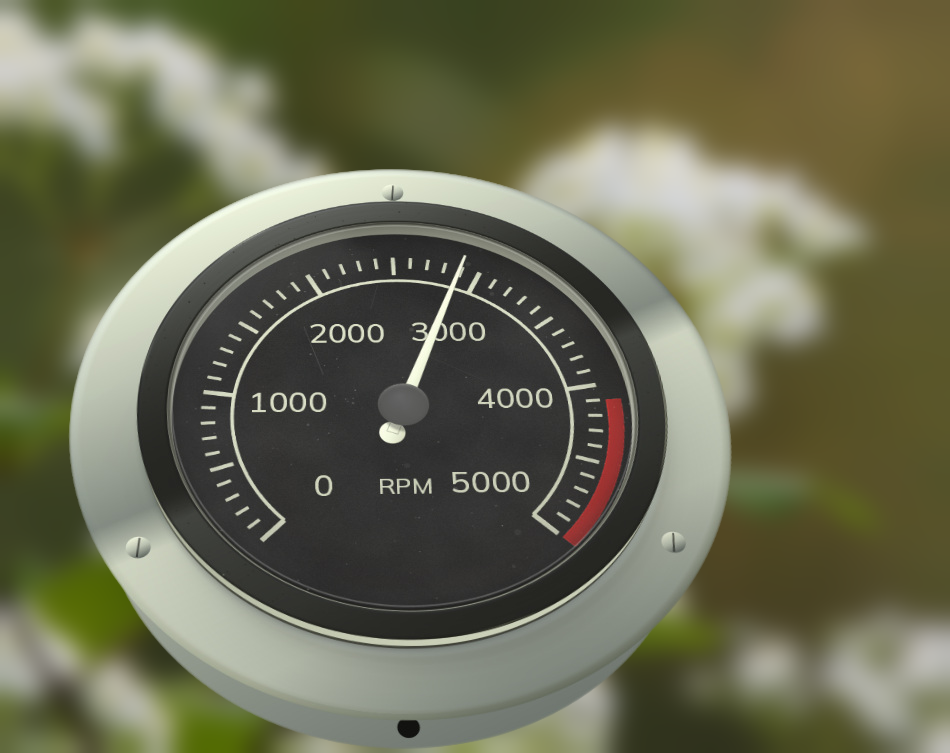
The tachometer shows 2900 rpm
